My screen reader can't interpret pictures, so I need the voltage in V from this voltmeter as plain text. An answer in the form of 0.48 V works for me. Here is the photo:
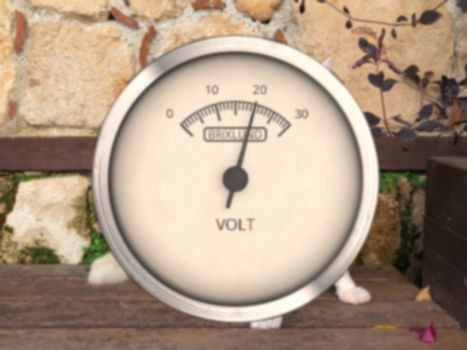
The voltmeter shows 20 V
